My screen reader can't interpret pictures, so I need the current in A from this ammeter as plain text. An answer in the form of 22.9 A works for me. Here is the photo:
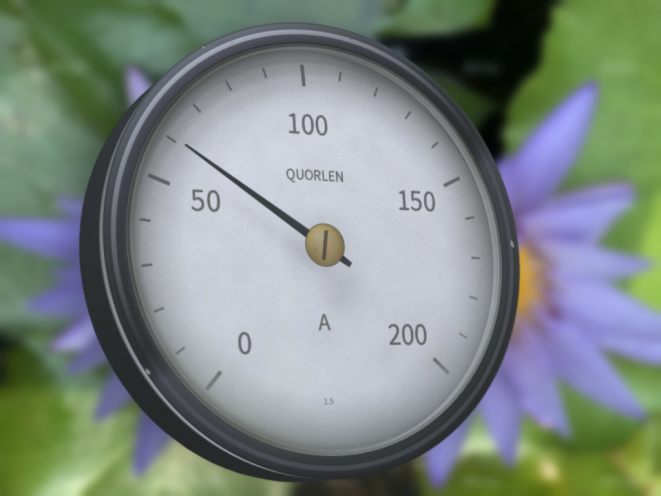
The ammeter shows 60 A
